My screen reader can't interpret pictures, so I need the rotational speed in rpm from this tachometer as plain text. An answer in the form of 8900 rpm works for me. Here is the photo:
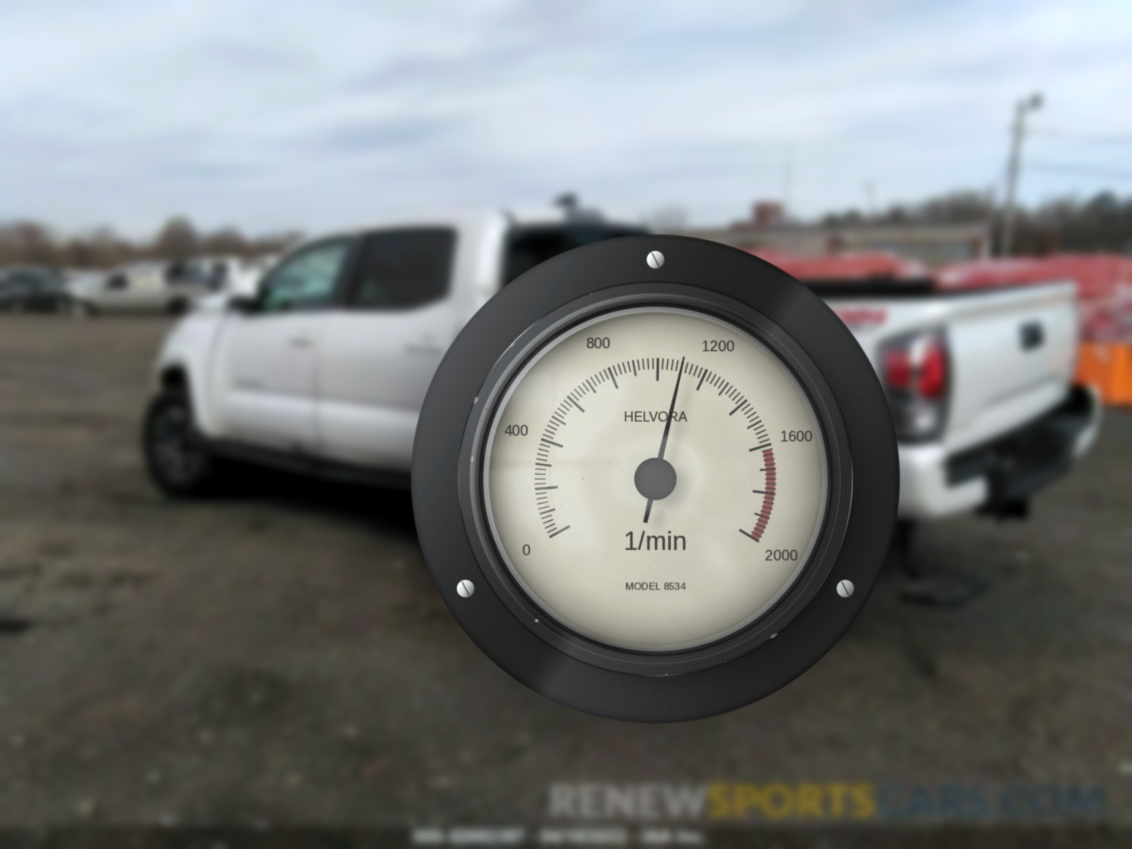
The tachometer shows 1100 rpm
